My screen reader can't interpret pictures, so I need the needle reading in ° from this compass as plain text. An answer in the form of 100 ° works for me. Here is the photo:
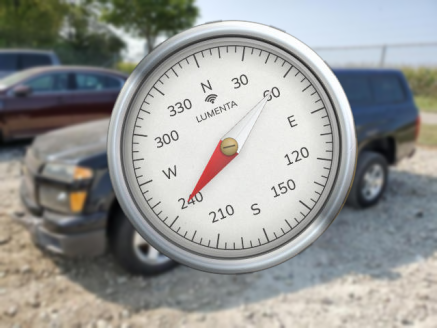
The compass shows 240 °
